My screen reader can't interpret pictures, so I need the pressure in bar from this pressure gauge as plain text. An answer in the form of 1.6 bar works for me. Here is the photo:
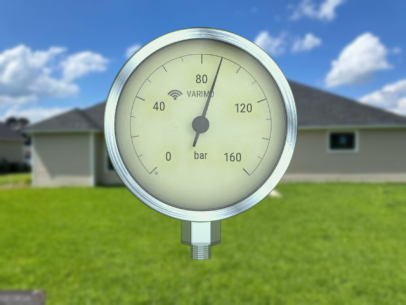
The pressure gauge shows 90 bar
